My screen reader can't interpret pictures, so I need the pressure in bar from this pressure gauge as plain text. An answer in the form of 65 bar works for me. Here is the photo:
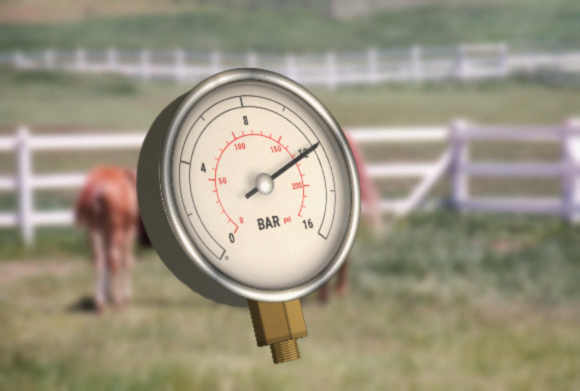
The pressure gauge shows 12 bar
